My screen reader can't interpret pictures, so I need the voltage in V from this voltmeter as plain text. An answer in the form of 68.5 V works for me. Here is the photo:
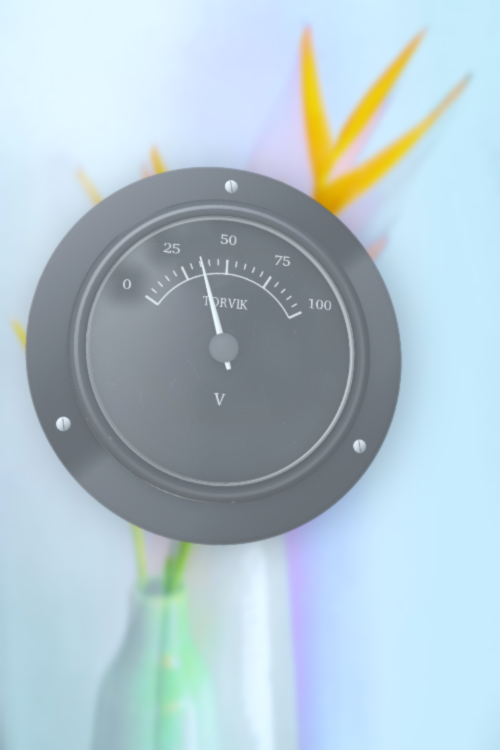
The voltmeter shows 35 V
